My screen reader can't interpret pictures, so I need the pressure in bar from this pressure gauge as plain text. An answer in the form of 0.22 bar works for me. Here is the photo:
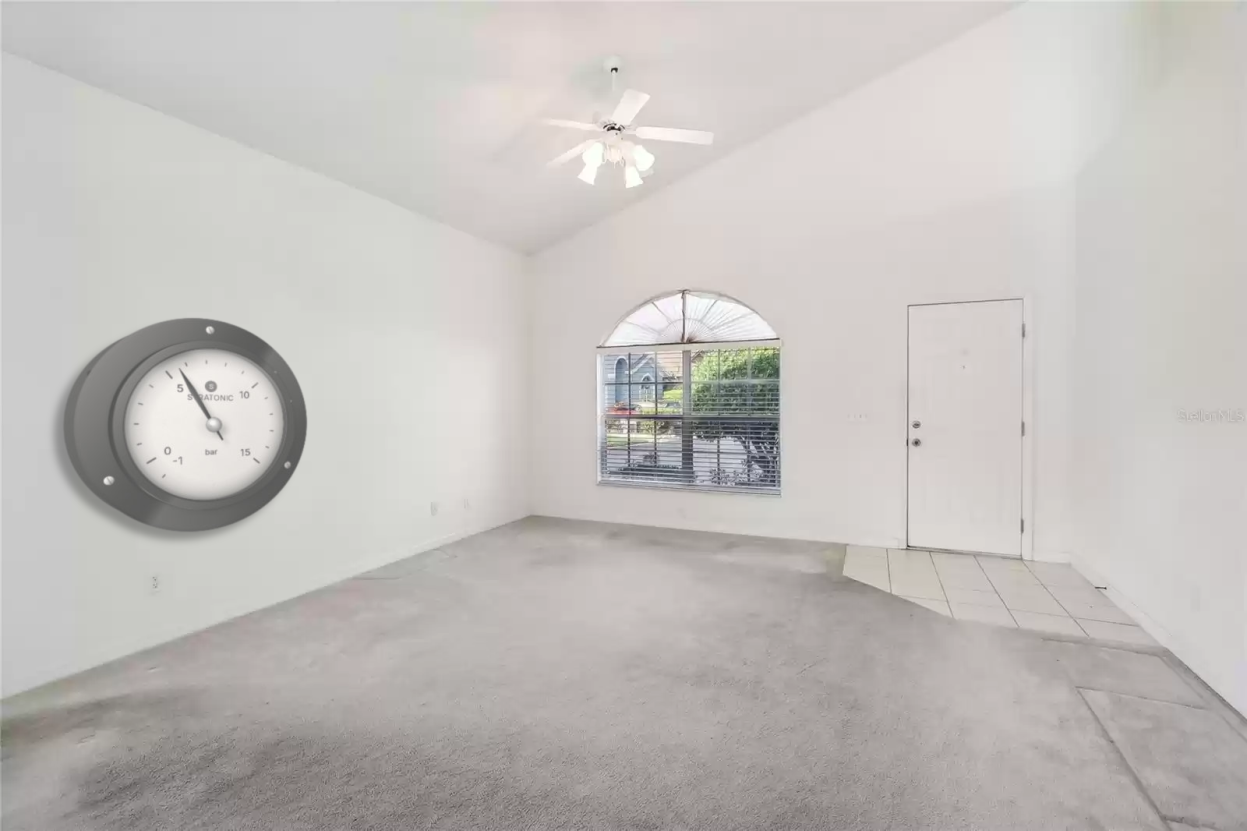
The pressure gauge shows 5.5 bar
